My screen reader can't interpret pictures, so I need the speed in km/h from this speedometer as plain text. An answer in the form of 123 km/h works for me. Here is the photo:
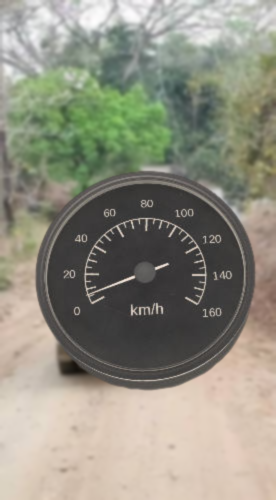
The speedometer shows 5 km/h
